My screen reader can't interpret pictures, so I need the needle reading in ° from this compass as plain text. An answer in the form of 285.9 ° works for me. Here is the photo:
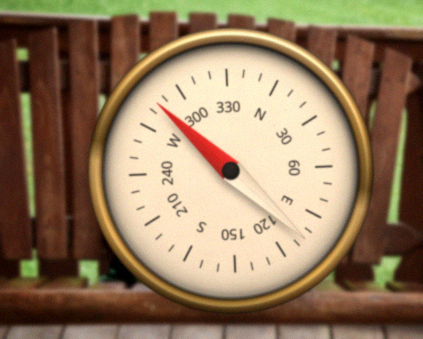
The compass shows 285 °
